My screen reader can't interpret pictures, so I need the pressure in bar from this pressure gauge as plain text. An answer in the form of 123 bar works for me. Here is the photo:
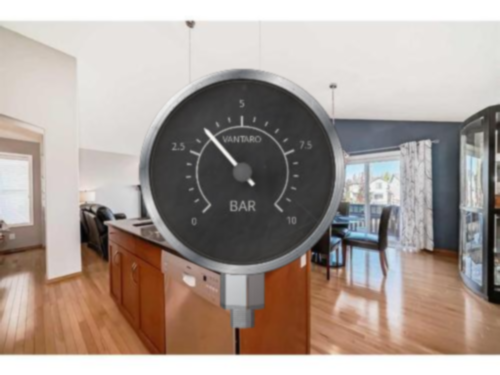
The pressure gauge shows 3.5 bar
